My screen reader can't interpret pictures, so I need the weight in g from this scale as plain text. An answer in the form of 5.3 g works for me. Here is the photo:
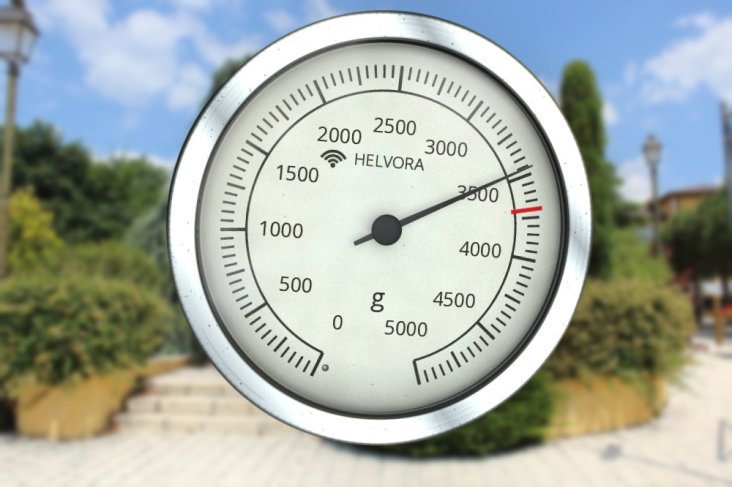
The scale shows 3450 g
